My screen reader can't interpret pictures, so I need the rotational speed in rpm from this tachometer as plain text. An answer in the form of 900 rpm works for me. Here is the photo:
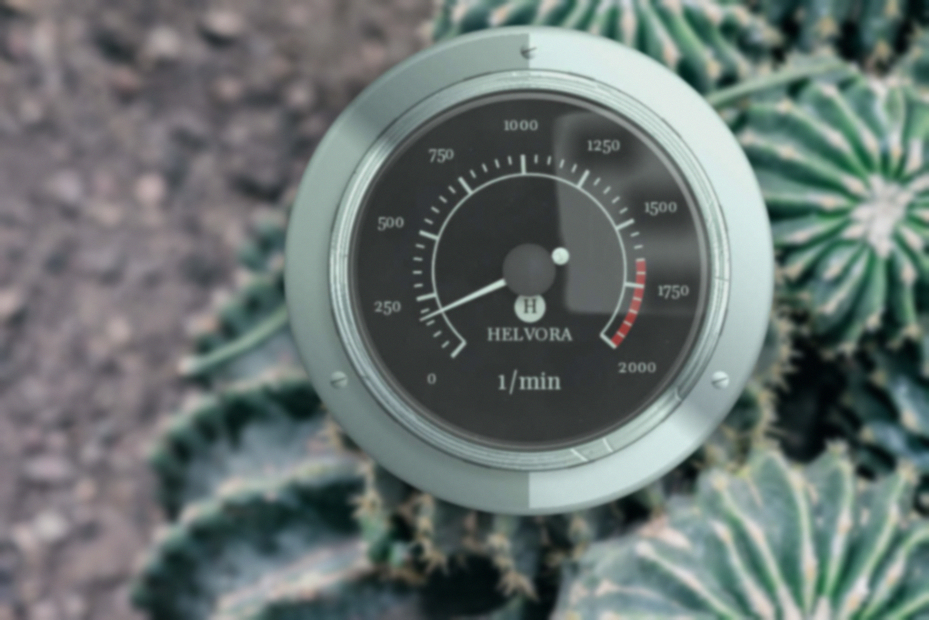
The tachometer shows 175 rpm
